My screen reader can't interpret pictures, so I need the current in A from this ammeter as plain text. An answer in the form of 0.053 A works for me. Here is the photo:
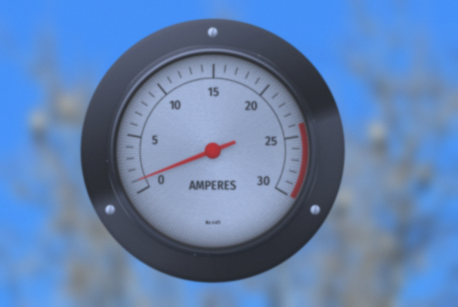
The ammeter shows 1 A
